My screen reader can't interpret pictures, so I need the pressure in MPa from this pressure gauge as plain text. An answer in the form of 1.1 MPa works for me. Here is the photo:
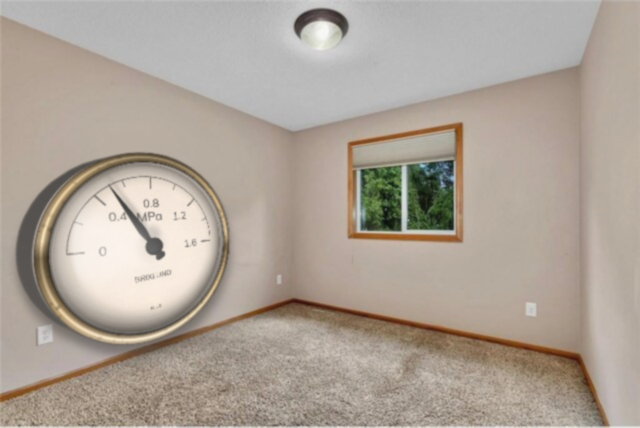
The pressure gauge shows 0.5 MPa
